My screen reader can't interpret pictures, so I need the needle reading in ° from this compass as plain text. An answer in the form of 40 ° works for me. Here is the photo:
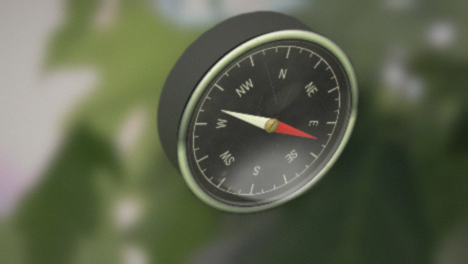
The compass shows 105 °
